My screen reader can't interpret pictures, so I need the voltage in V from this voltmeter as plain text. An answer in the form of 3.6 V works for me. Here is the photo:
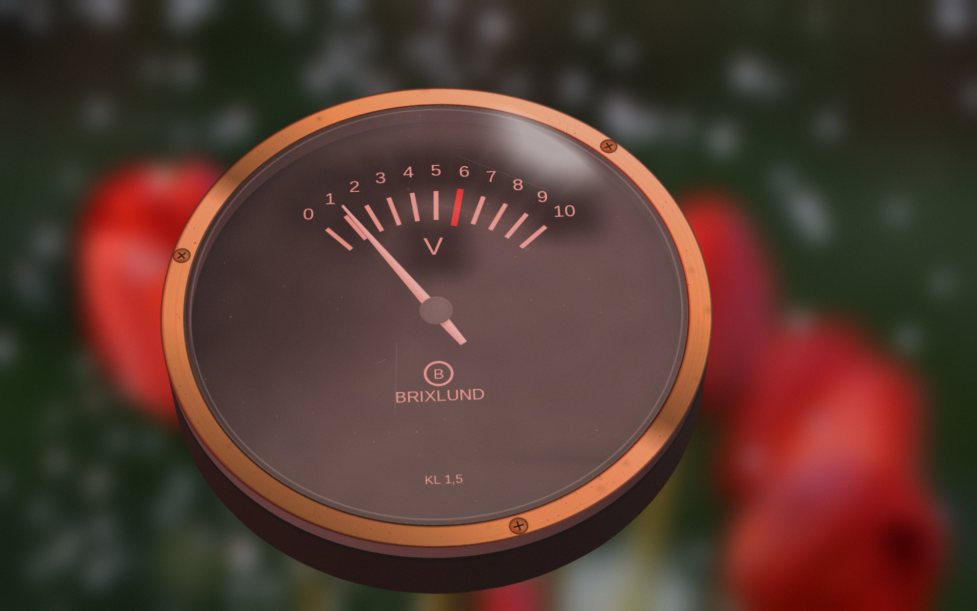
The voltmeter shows 1 V
